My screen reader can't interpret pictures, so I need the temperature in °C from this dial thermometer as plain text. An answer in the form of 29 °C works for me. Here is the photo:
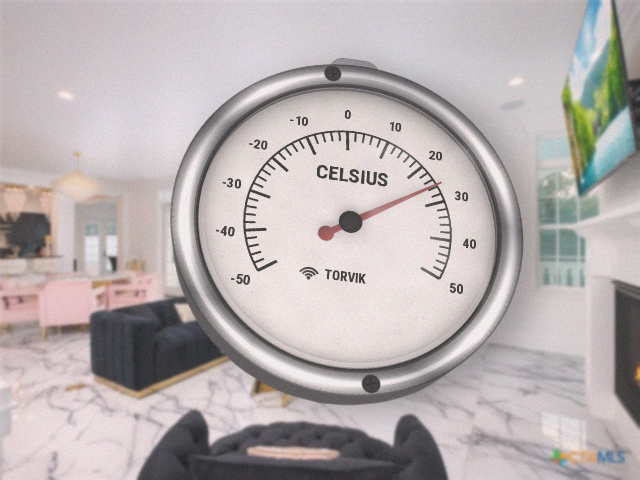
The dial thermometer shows 26 °C
